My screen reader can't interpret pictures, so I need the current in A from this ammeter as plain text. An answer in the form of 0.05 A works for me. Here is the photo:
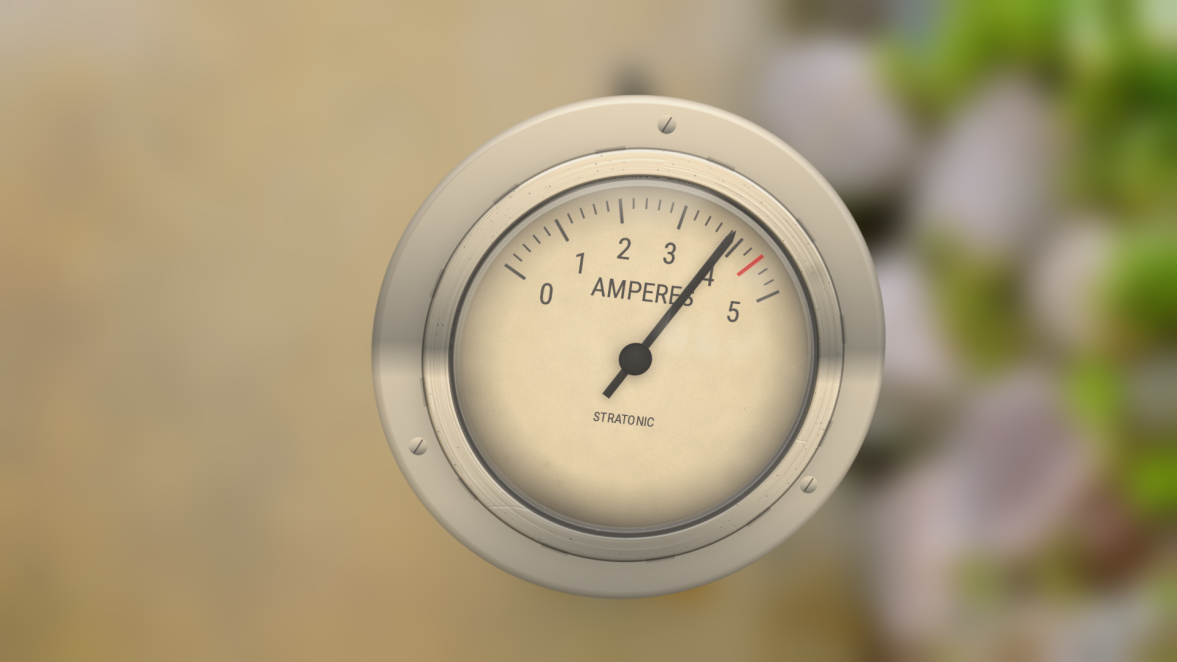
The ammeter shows 3.8 A
